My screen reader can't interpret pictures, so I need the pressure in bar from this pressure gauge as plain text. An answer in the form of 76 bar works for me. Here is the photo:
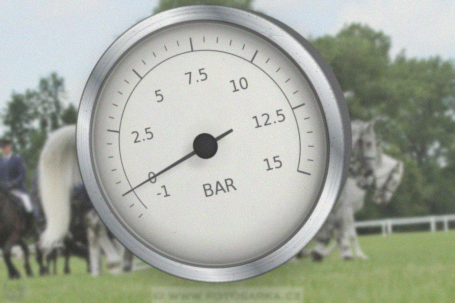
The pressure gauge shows 0 bar
